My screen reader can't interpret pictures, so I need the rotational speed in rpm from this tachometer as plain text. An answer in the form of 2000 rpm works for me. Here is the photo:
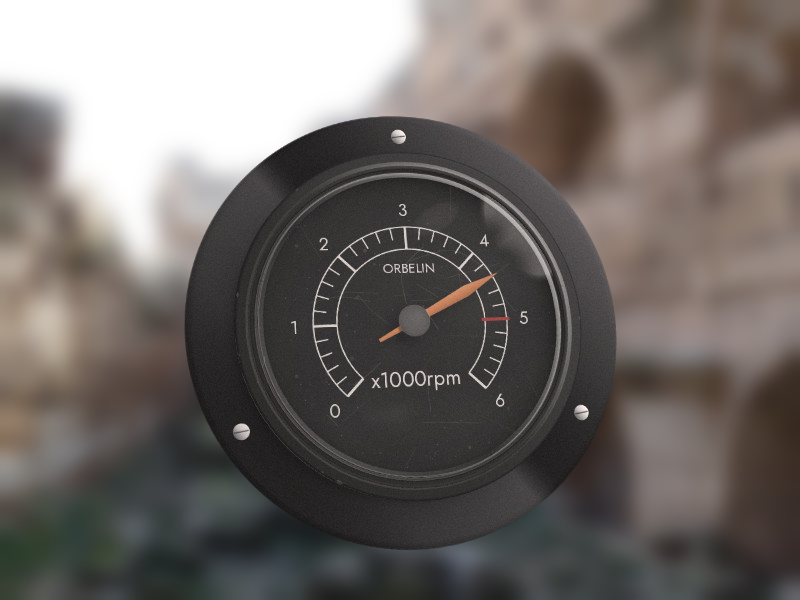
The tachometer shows 4400 rpm
